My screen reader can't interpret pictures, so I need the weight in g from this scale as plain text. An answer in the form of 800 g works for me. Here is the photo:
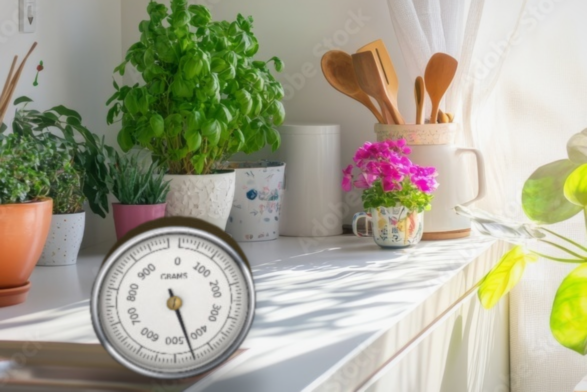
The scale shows 450 g
